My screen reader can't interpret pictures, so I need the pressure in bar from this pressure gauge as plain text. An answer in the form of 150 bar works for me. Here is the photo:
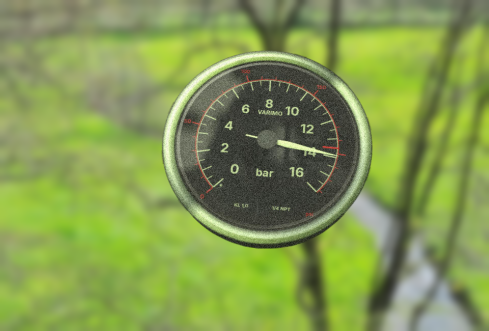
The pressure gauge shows 14 bar
